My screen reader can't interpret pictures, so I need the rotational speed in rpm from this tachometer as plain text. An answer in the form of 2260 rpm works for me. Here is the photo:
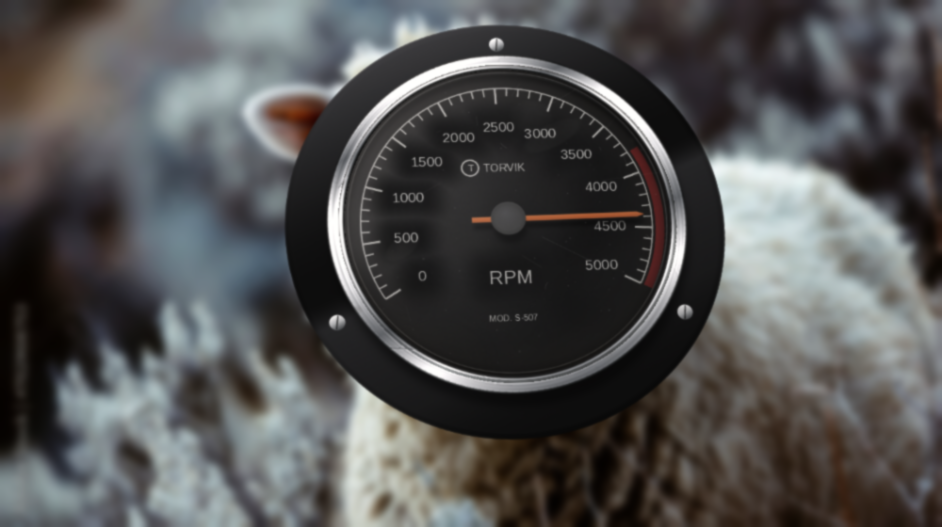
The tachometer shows 4400 rpm
